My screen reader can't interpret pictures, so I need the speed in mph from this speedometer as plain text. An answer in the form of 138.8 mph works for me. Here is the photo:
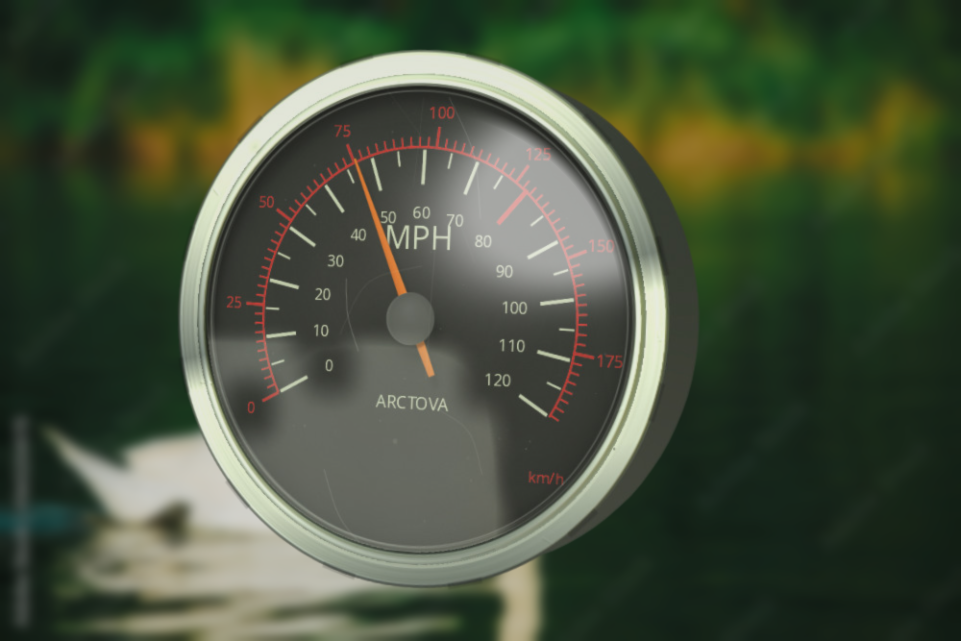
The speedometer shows 47.5 mph
